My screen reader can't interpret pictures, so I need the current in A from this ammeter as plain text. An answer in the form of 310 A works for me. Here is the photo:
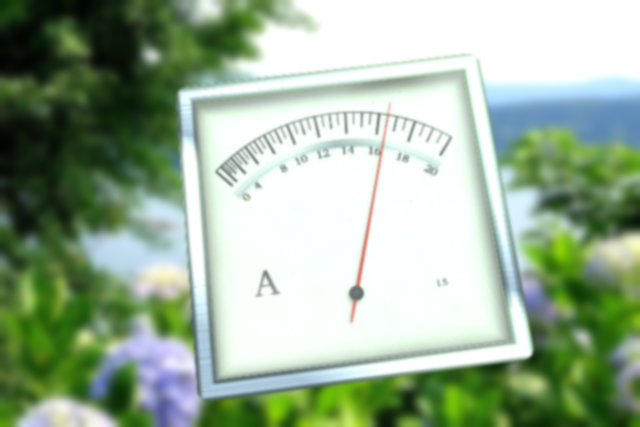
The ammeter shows 16.5 A
